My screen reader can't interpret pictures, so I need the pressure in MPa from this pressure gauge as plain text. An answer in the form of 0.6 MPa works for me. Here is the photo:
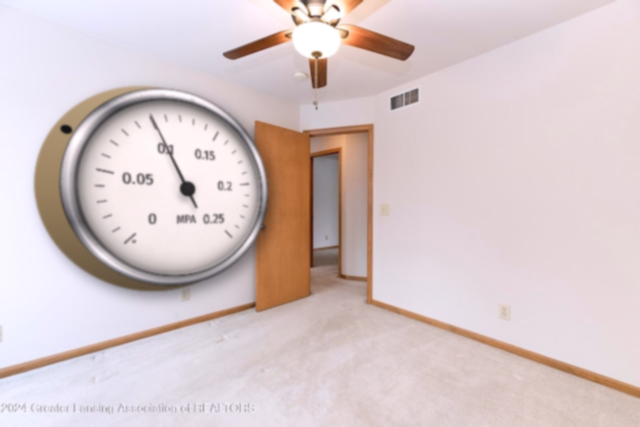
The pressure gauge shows 0.1 MPa
